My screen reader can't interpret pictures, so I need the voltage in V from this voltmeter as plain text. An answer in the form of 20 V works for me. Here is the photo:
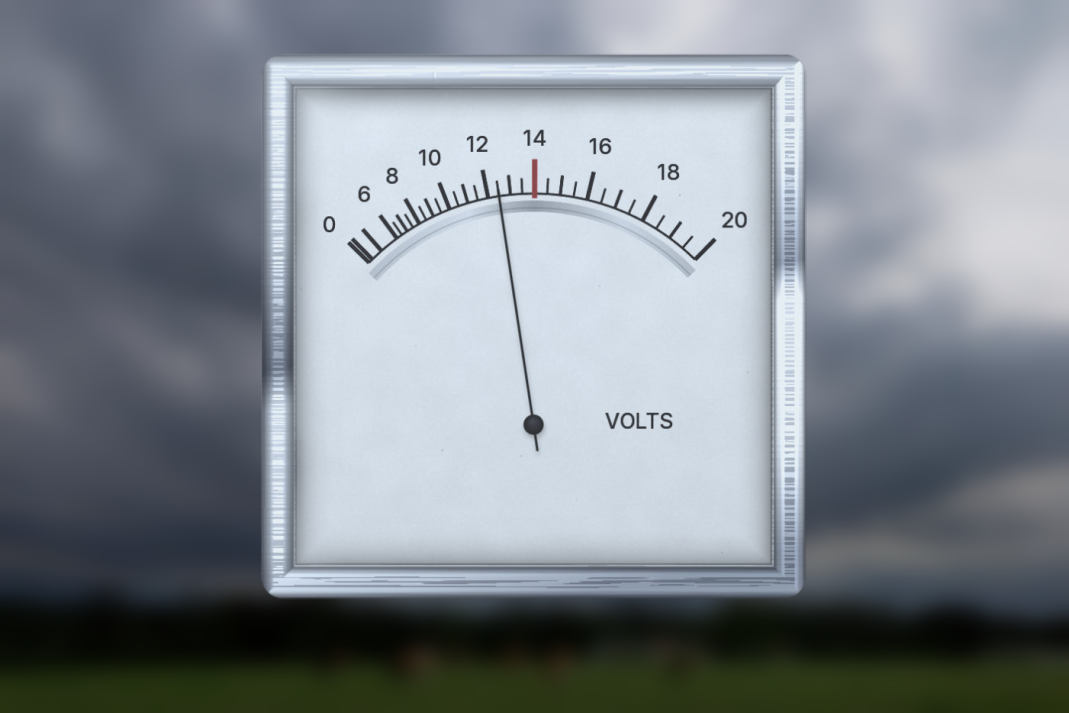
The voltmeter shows 12.5 V
